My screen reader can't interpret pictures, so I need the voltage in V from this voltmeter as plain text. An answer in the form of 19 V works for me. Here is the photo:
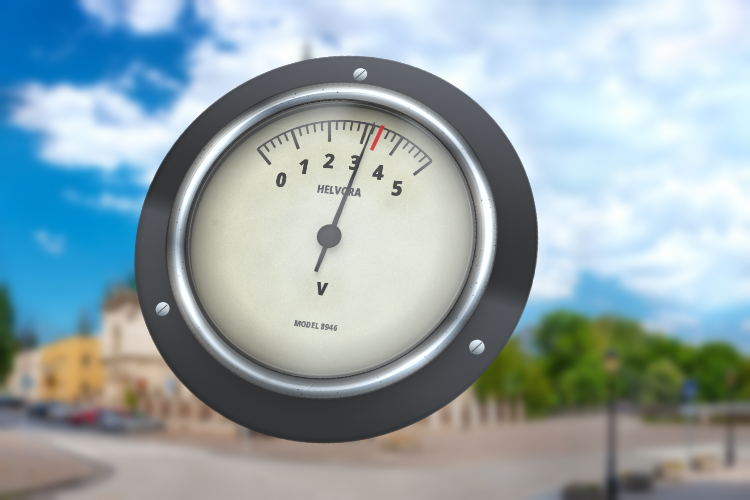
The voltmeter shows 3.2 V
